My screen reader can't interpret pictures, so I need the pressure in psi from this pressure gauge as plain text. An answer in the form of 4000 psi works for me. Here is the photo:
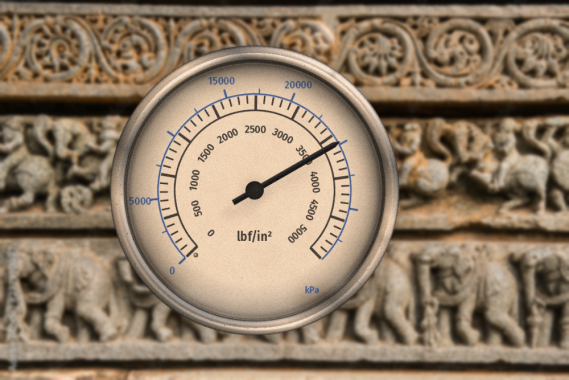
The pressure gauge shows 3600 psi
